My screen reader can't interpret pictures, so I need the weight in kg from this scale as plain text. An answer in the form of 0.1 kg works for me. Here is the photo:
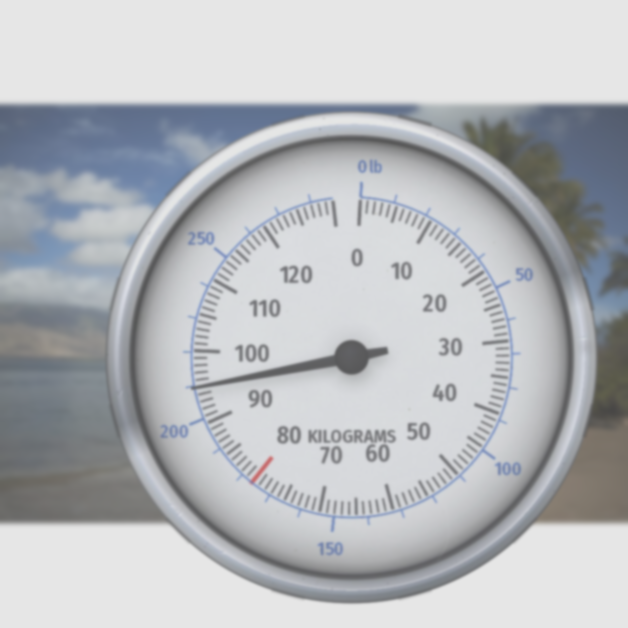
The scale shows 95 kg
